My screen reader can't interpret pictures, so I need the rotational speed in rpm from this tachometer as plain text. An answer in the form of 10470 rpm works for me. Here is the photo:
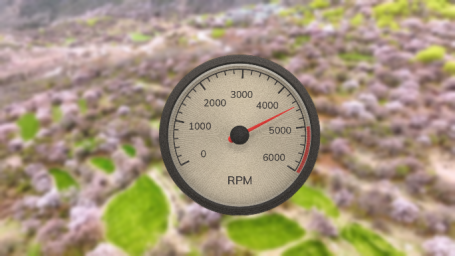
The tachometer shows 4500 rpm
